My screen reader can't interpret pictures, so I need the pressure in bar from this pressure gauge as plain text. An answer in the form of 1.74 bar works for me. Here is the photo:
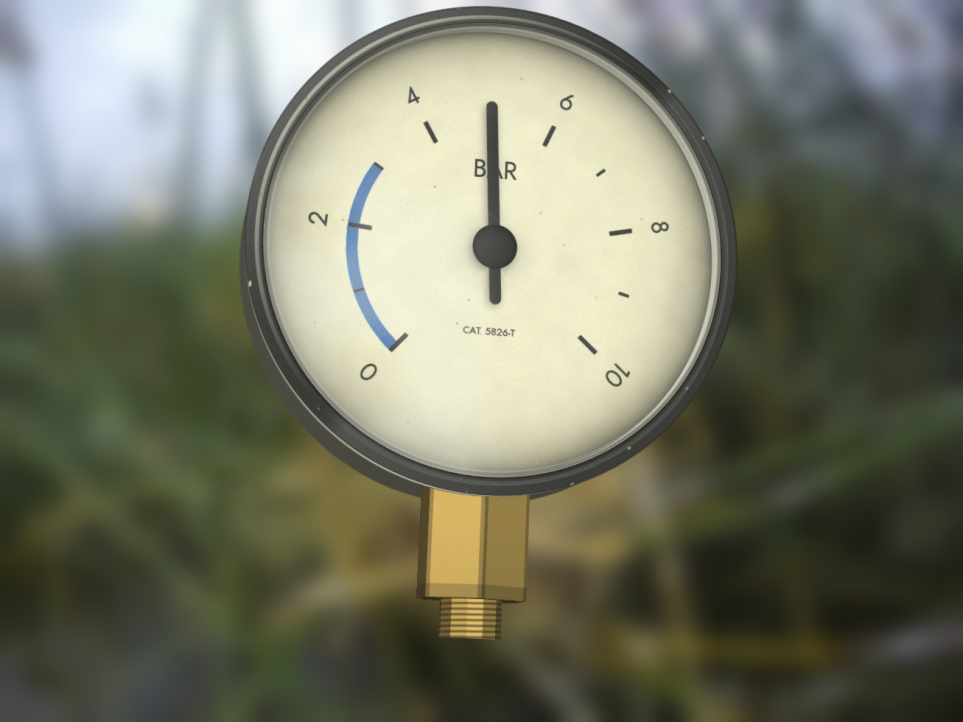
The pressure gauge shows 5 bar
